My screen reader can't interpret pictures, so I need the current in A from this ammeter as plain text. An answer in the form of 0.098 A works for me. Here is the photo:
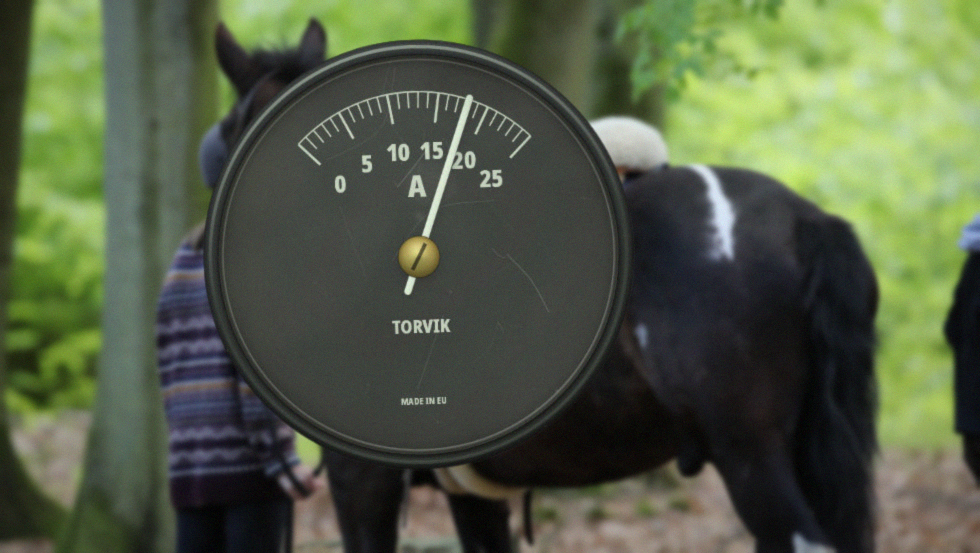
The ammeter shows 18 A
